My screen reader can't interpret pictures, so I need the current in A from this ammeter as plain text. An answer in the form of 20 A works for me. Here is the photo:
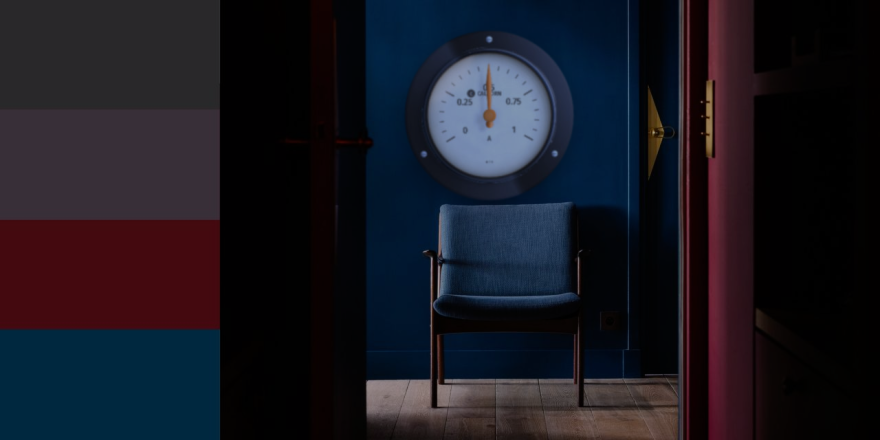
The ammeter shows 0.5 A
